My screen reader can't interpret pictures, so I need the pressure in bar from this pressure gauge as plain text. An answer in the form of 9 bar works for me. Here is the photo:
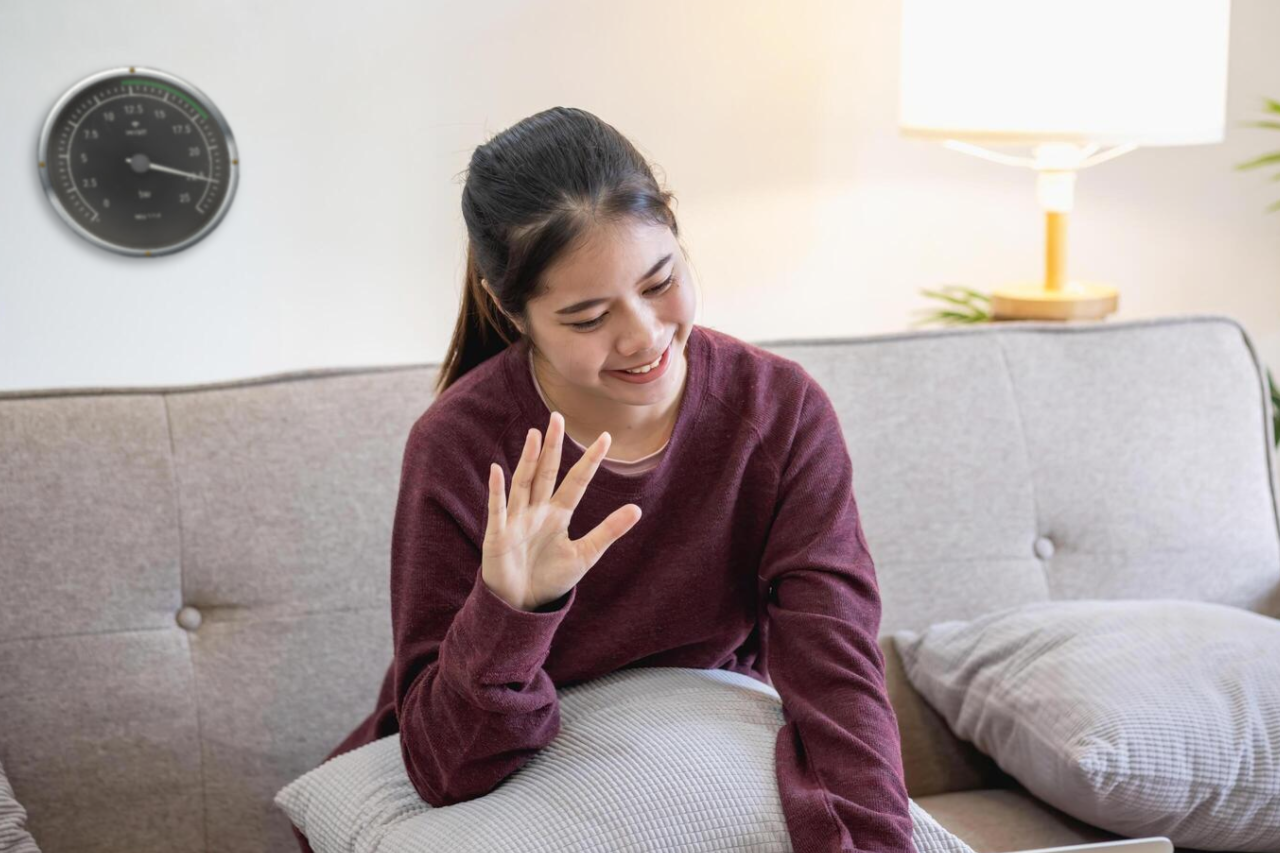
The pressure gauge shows 22.5 bar
